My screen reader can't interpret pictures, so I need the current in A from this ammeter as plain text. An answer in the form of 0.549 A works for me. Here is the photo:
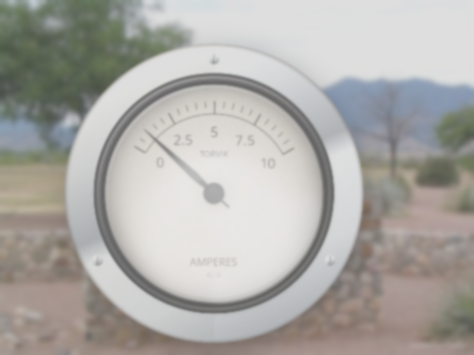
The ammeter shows 1 A
